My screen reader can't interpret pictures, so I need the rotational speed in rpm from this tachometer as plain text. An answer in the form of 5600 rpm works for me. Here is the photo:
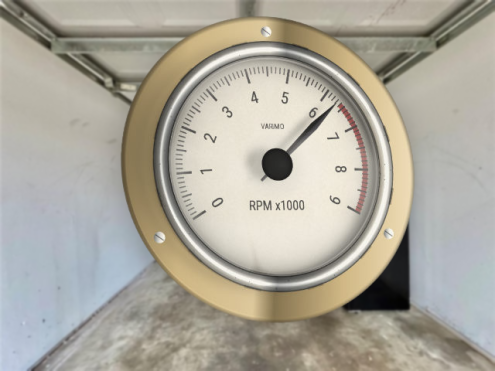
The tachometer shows 6300 rpm
